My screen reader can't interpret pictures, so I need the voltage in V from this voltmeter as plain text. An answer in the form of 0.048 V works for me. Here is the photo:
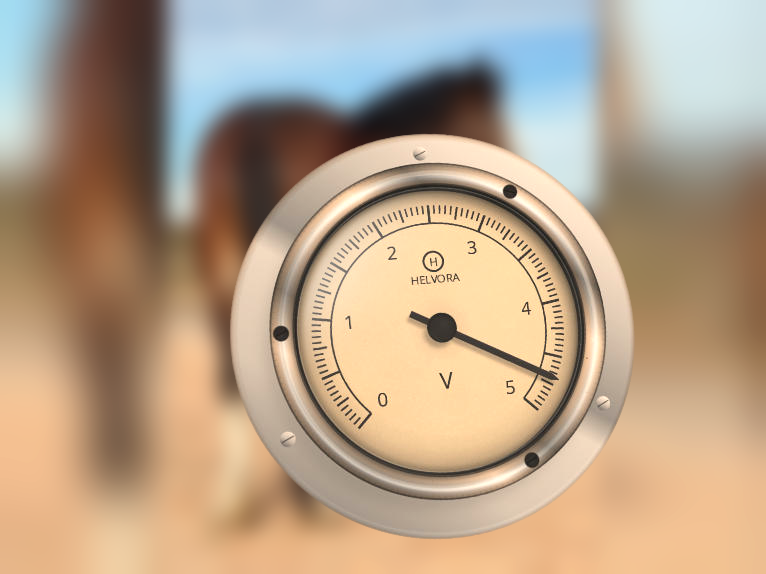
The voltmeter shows 4.7 V
